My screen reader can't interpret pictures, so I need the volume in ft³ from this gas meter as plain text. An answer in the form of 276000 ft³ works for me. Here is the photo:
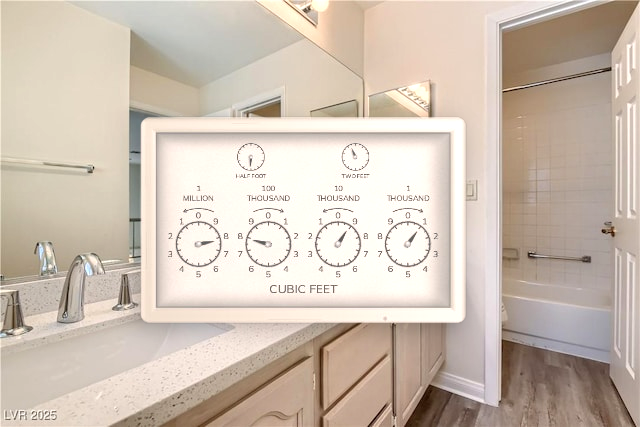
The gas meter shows 779100 ft³
